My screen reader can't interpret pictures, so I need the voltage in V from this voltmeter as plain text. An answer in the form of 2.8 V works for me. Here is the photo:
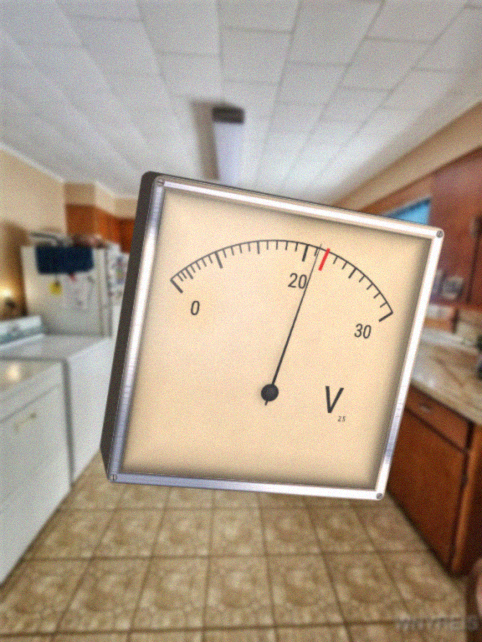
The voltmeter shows 21 V
